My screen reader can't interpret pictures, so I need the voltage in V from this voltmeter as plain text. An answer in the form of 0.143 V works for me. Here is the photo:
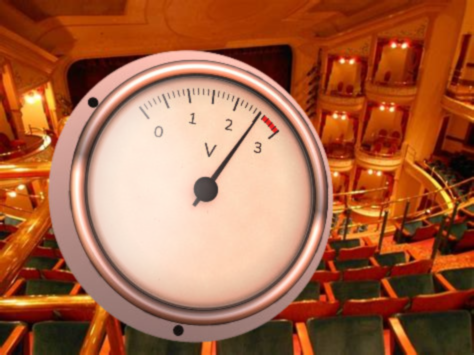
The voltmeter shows 2.5 V
